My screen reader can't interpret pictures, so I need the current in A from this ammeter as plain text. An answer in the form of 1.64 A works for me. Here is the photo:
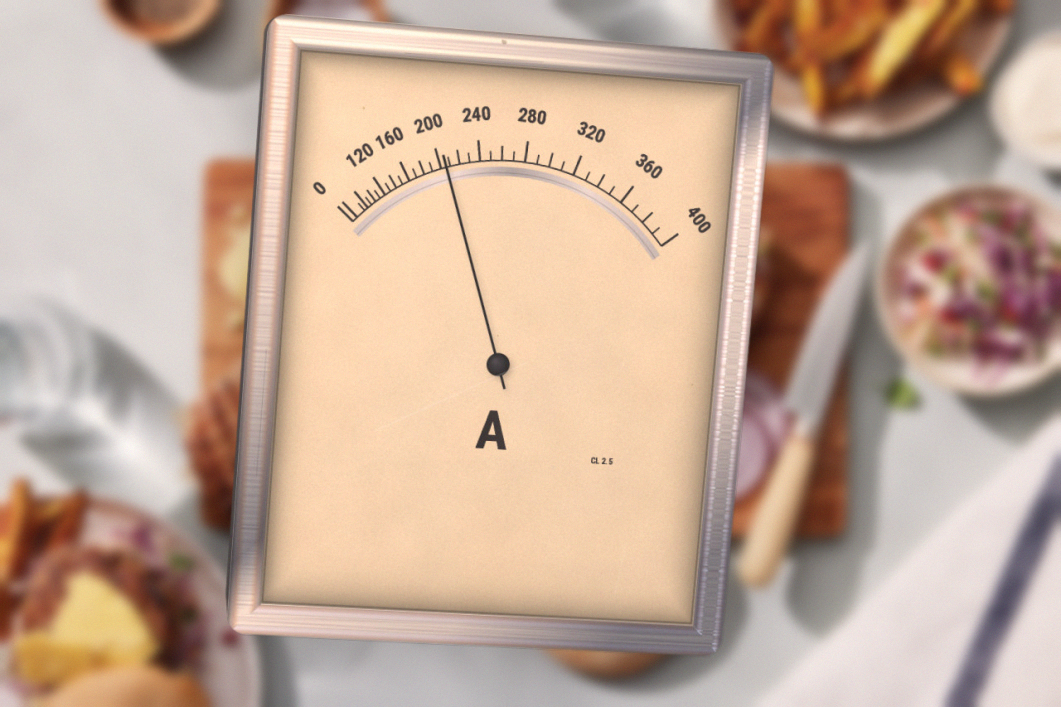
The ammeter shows 205 A
